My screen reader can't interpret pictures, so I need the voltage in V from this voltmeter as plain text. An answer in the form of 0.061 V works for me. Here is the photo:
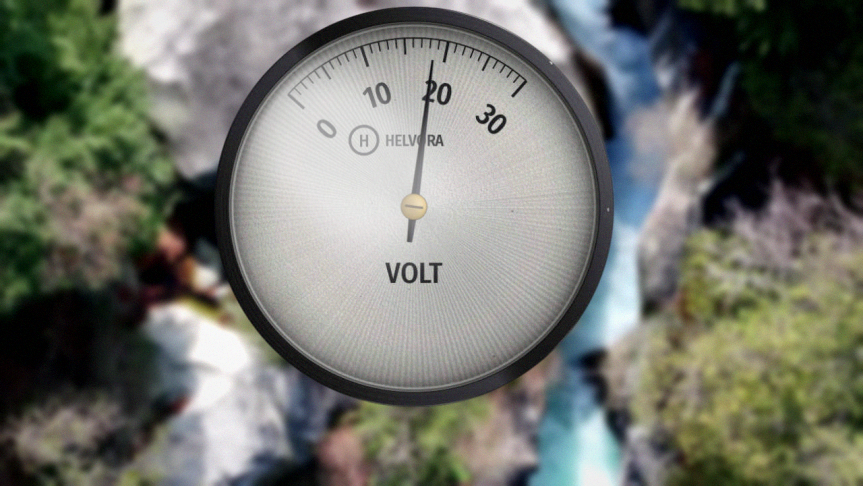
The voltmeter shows 18.5 V
